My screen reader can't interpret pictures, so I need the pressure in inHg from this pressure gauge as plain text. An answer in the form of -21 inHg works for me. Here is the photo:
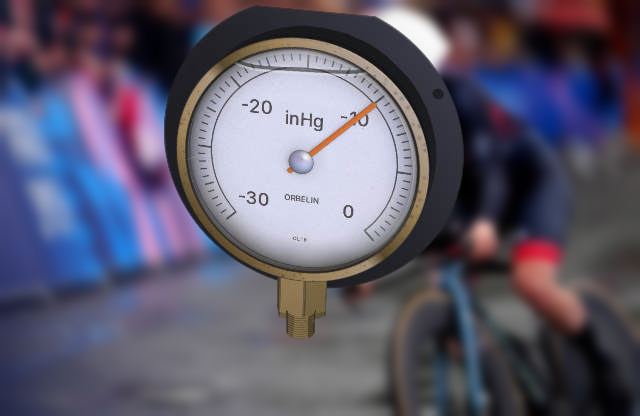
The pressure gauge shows -10 inHg
